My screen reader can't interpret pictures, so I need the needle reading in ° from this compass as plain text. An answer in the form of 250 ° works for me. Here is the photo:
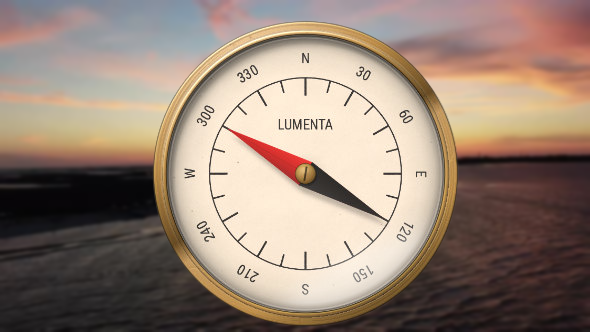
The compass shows 300 °
